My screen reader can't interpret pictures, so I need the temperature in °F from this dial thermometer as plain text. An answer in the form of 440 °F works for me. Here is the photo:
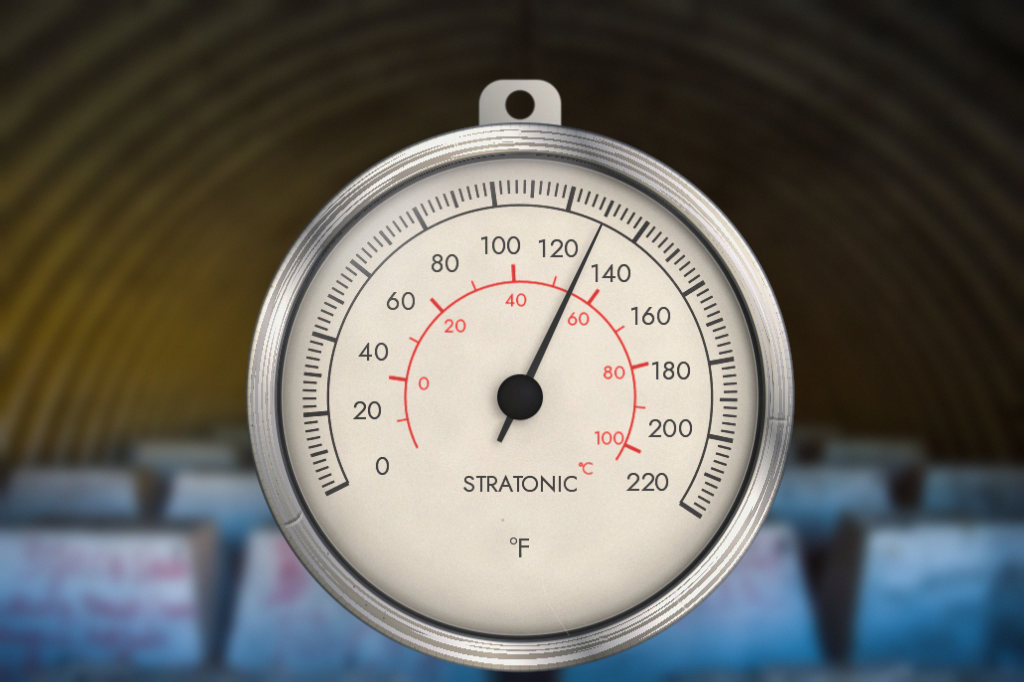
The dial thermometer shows 130 °F
